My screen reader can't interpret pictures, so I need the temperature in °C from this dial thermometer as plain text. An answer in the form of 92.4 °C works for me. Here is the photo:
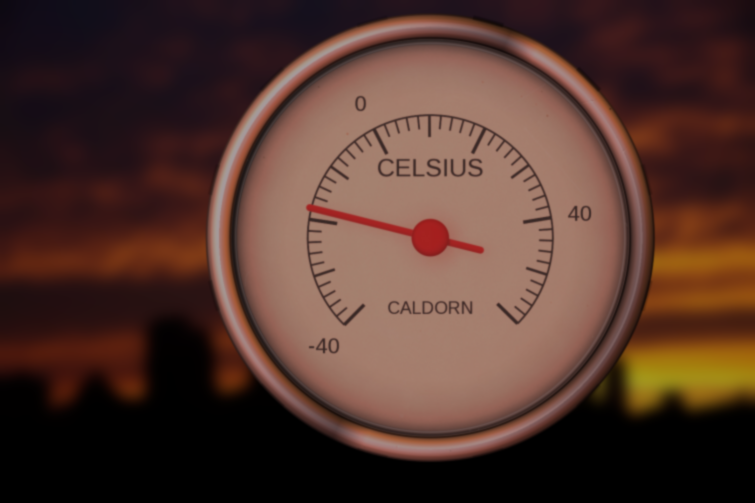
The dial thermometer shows -18 °C
